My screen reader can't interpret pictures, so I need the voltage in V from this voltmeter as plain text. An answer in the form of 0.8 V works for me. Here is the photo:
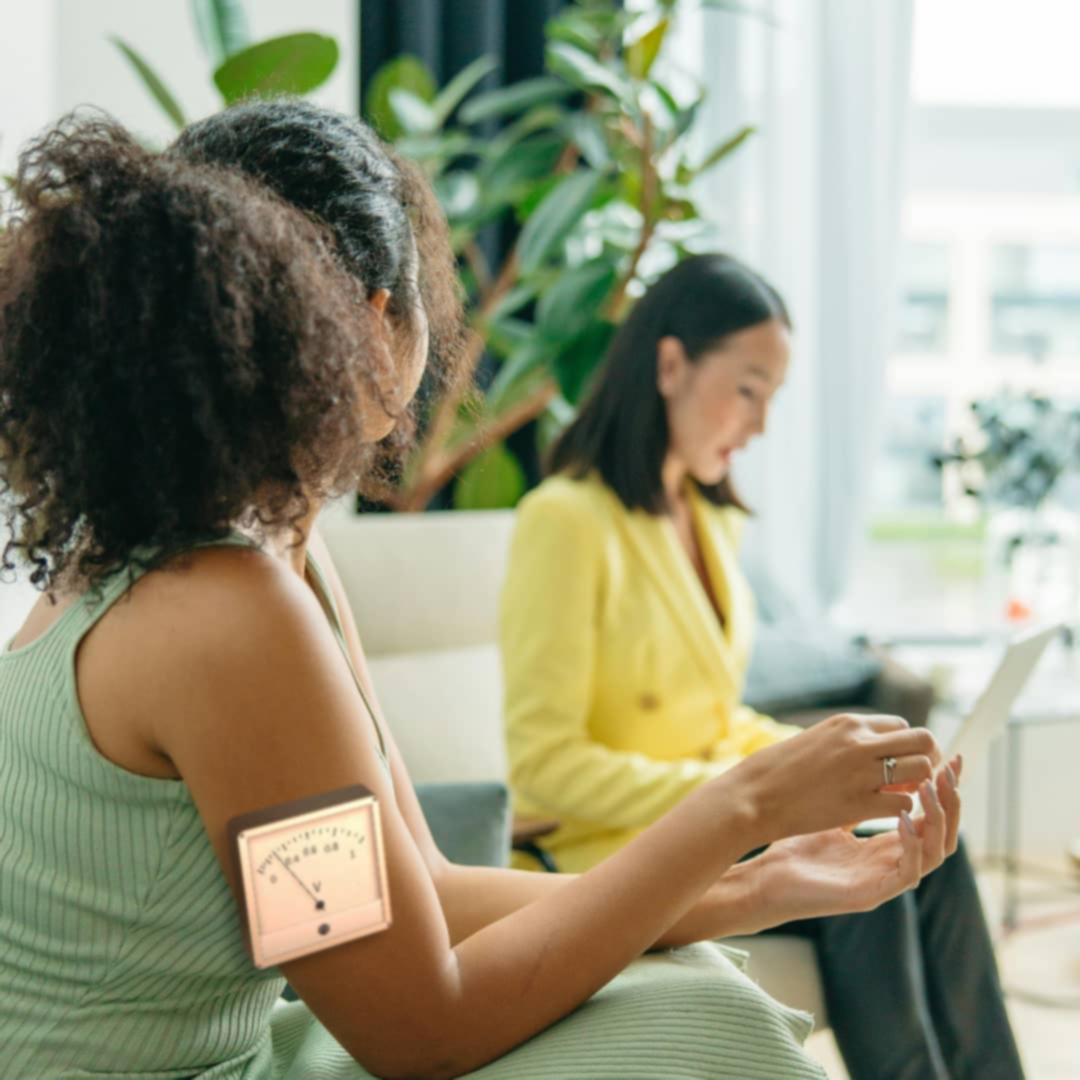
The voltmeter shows 0.3 V
